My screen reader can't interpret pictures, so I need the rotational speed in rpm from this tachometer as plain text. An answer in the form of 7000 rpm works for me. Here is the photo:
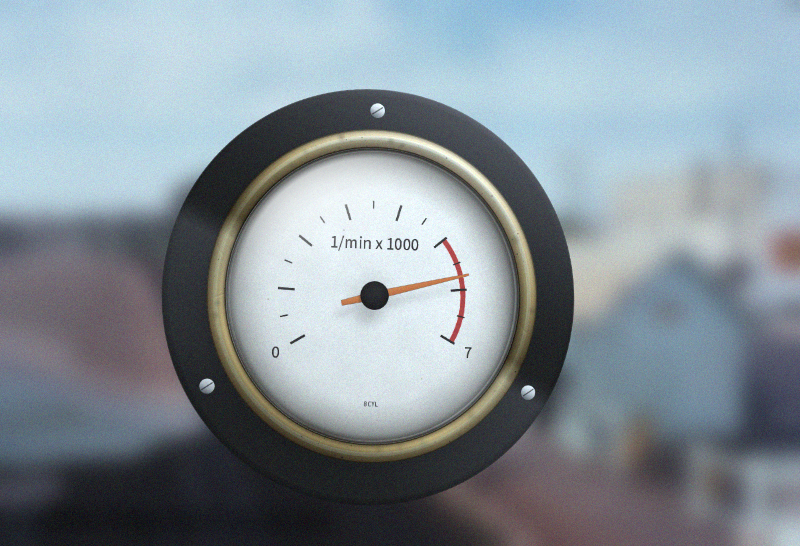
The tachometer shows 5750 rpm
